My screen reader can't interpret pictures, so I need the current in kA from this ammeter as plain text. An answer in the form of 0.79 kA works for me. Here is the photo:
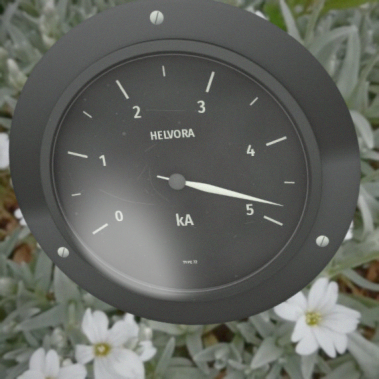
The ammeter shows 4.75 kA
